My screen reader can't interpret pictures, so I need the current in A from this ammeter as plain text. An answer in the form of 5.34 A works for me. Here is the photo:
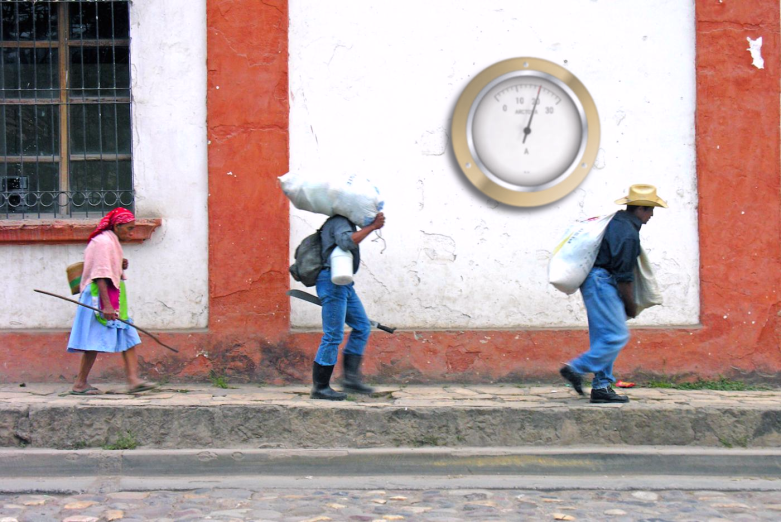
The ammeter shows 20 A
